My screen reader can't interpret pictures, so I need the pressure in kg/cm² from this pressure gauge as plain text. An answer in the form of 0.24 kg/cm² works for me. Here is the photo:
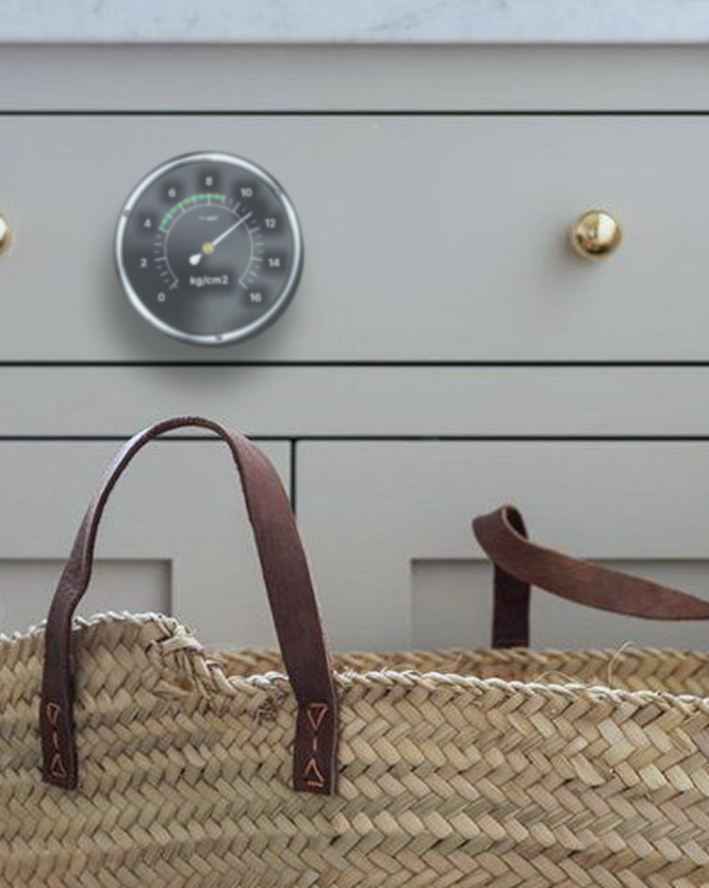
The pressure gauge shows 11 kg/cm²
